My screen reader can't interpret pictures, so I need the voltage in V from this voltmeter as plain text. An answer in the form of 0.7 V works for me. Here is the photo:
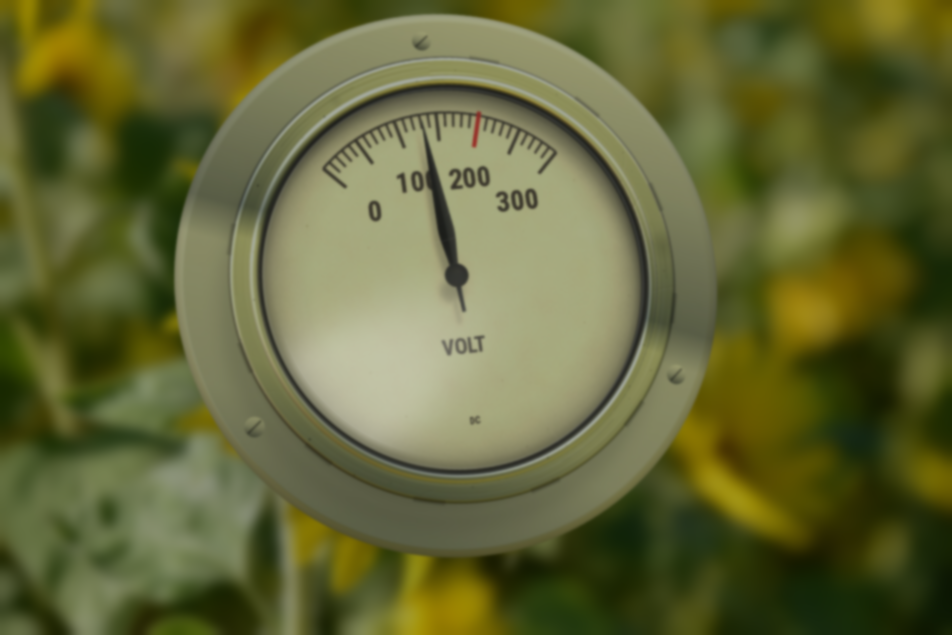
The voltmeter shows 130 V
